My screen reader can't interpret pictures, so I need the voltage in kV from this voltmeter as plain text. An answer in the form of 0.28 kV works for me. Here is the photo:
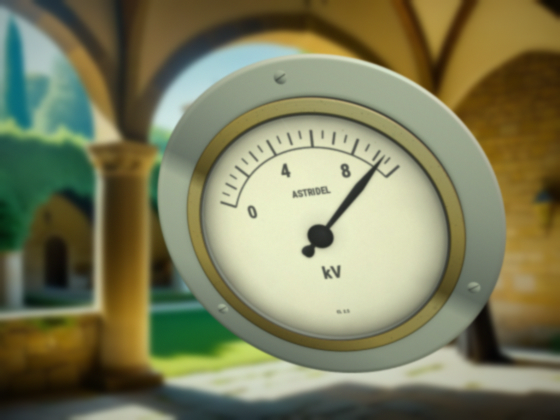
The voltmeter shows 9.25 kV
